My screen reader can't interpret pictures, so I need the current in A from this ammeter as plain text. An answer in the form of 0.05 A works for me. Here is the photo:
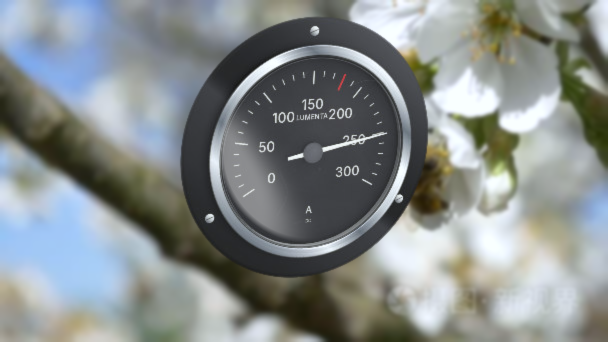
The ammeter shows 250 A
